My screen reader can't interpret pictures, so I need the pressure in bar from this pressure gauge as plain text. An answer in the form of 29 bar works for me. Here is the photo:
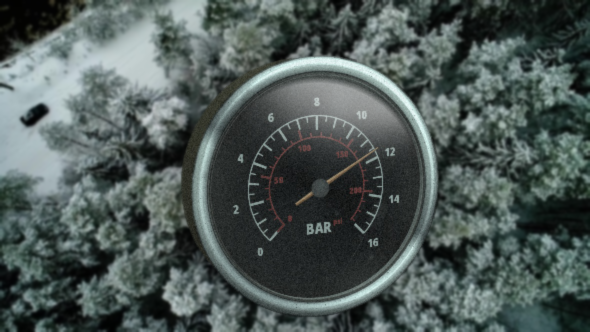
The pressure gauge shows 11.5 bar
